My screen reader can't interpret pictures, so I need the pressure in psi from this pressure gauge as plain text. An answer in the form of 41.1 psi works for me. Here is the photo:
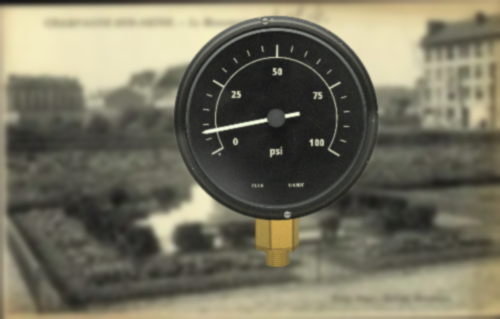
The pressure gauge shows 7.5 psi
